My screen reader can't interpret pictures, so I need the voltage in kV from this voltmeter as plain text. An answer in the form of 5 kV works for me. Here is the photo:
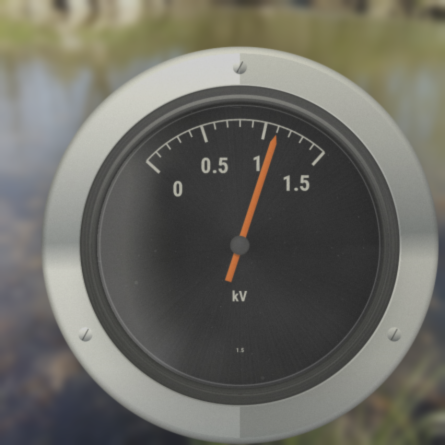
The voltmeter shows 1.1 kV
